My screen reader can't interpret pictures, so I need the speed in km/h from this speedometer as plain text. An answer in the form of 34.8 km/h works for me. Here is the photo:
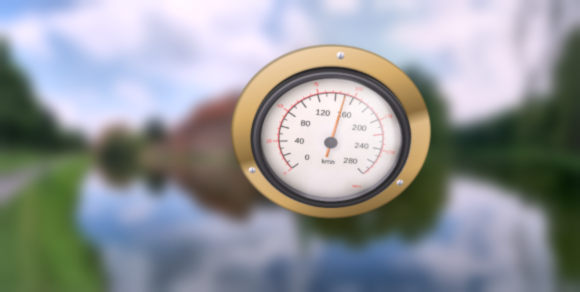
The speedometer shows 150 km/h
